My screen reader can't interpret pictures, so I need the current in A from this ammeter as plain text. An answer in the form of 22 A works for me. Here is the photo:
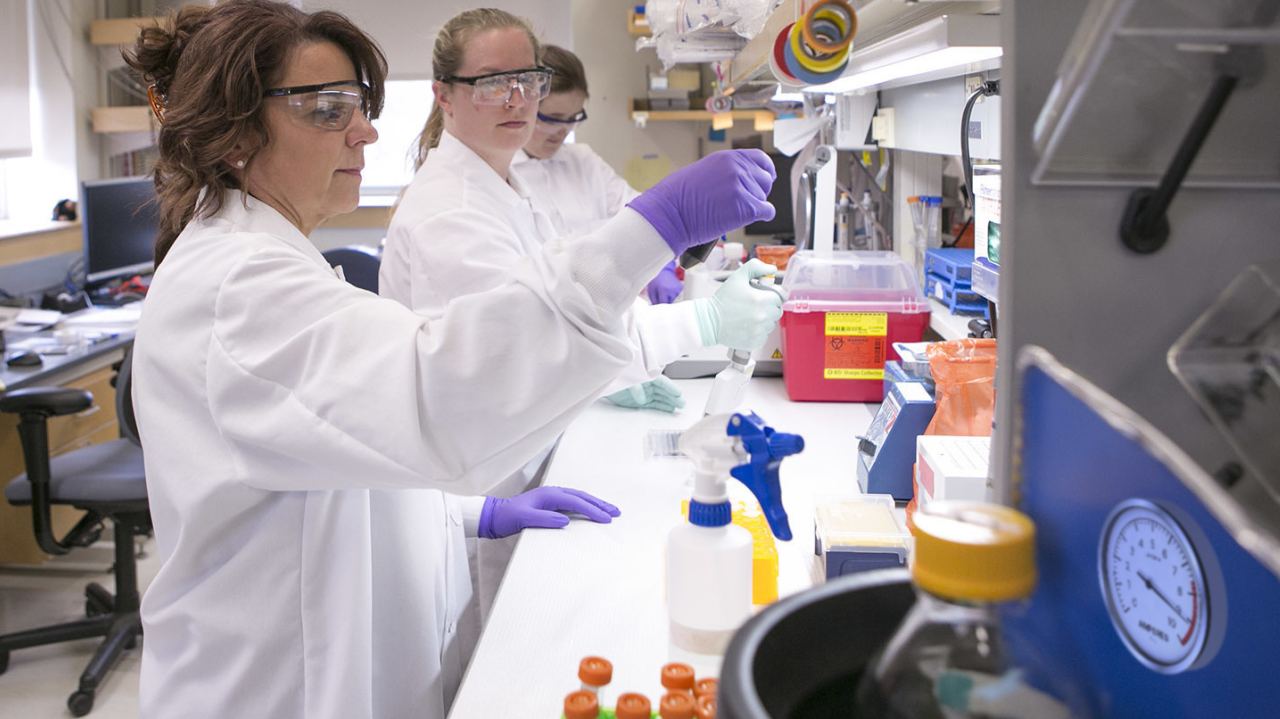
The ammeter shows 9 A
